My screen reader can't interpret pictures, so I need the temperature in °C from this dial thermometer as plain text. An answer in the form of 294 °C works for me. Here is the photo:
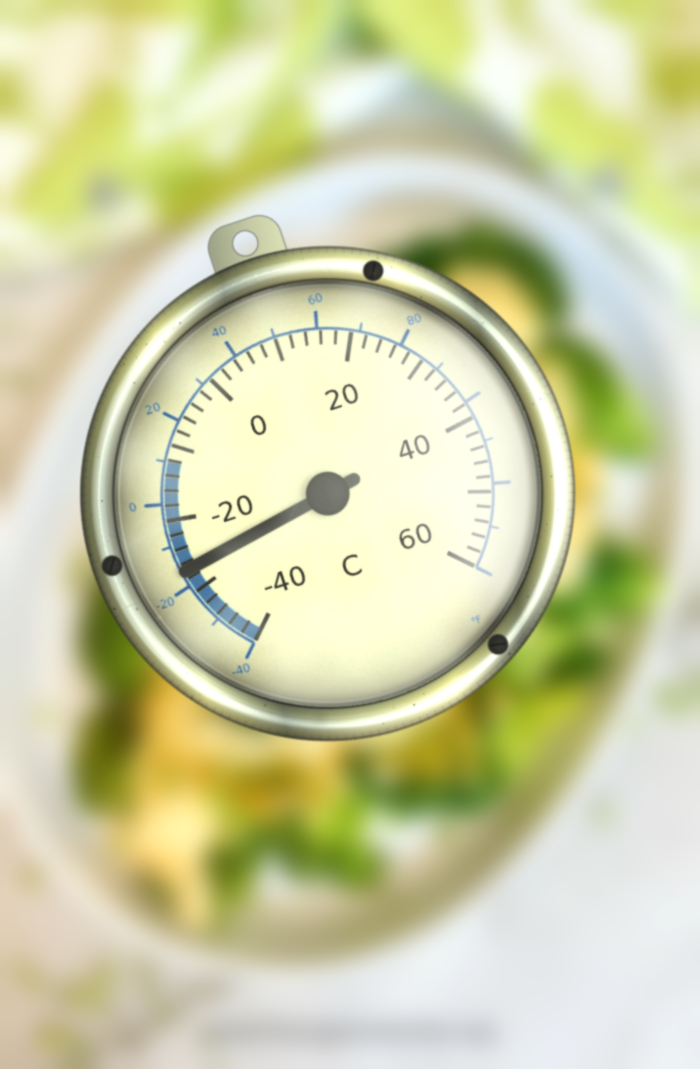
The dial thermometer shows -27 °C
